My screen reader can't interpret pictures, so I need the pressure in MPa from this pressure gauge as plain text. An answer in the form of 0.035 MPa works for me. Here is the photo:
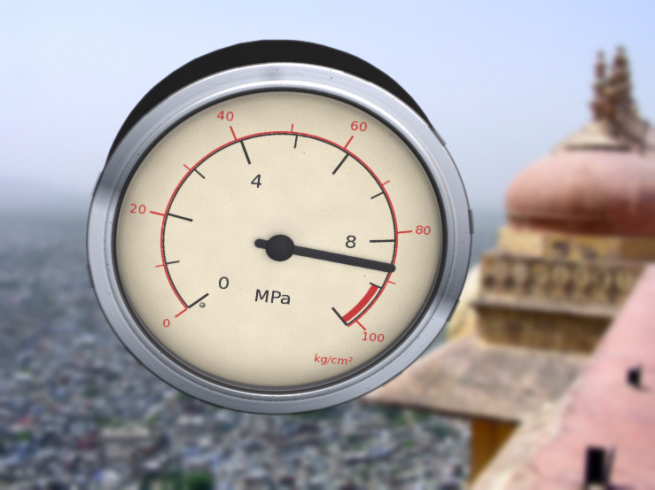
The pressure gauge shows 8.5 MPa
